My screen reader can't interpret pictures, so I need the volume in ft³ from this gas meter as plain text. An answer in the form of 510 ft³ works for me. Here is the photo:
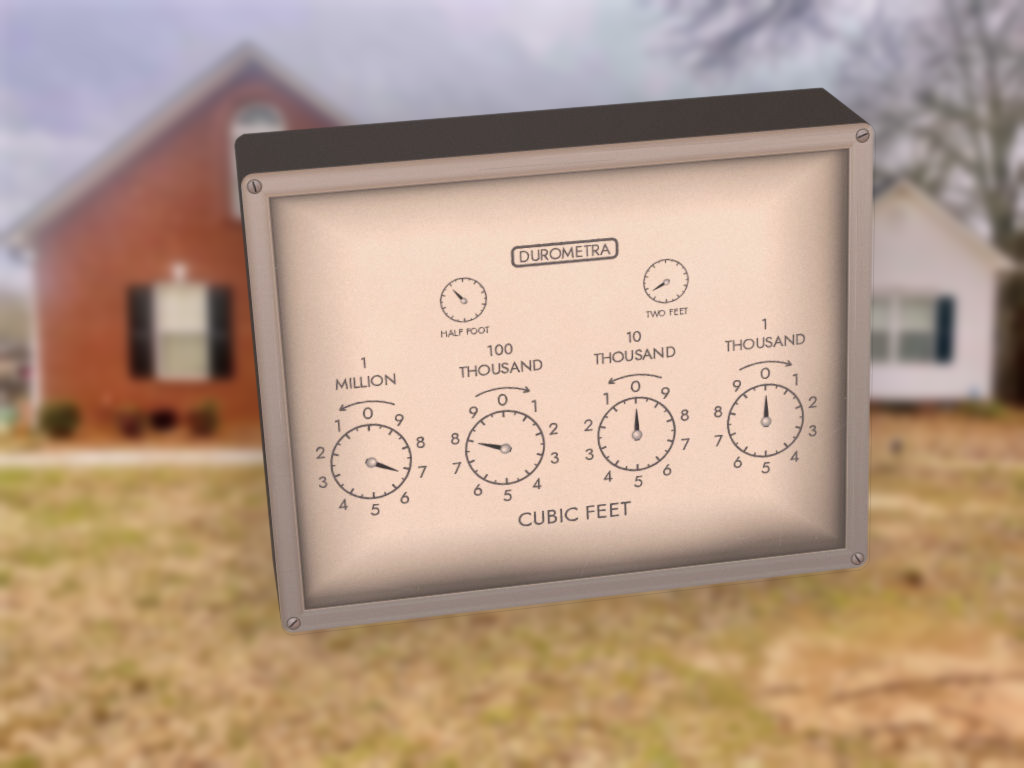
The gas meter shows 680000 ft³
